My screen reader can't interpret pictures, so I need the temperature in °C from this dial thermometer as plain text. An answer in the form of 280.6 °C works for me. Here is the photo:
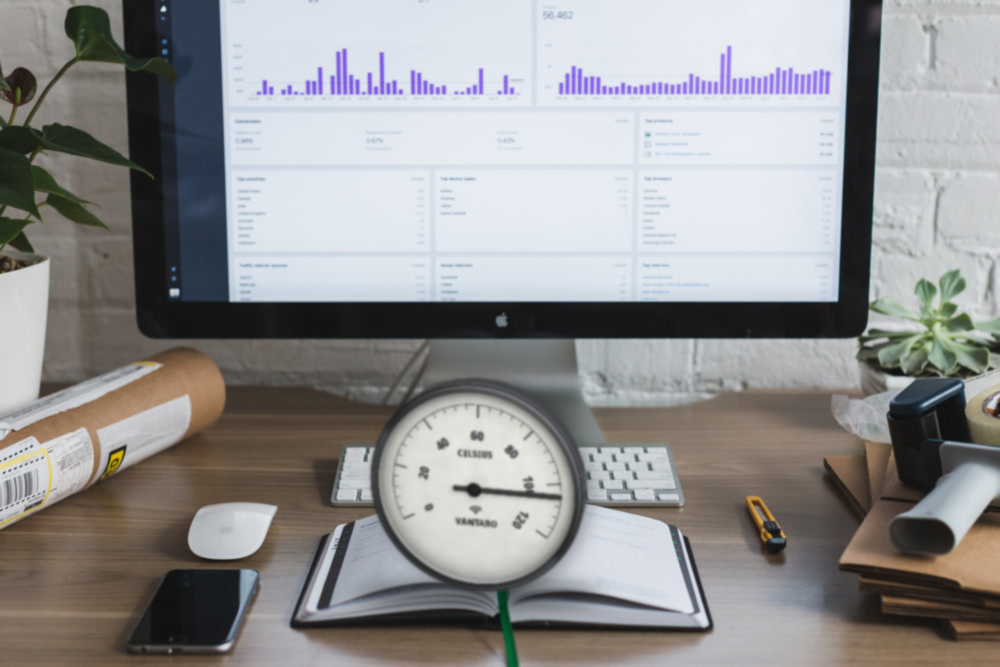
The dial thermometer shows 104 °C
